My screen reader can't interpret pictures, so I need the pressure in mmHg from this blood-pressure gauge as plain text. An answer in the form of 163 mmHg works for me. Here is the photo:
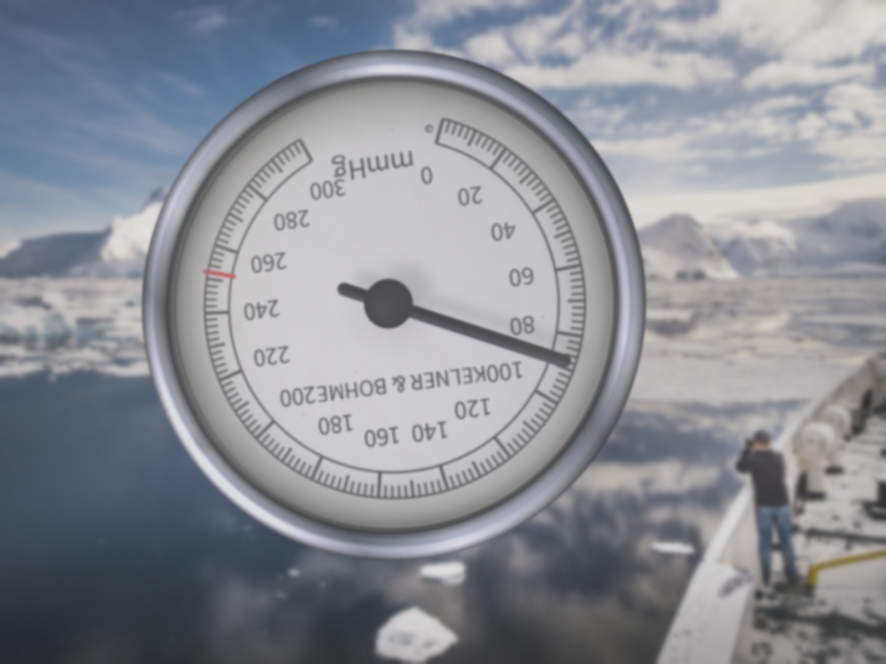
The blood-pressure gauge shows 88 mmHg
